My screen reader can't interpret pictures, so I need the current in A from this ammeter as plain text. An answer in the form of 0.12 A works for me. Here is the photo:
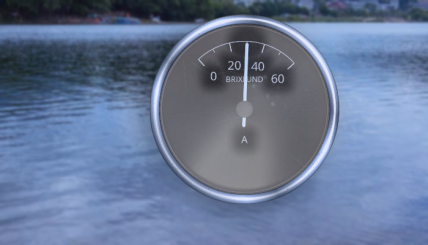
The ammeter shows 30 A
